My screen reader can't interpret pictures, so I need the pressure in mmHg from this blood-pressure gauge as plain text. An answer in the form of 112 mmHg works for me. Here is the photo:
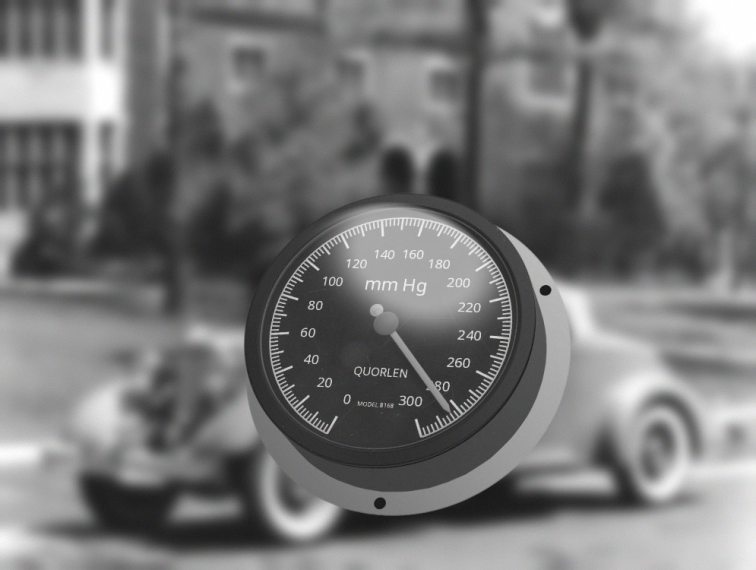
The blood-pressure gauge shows 284 mmHg
